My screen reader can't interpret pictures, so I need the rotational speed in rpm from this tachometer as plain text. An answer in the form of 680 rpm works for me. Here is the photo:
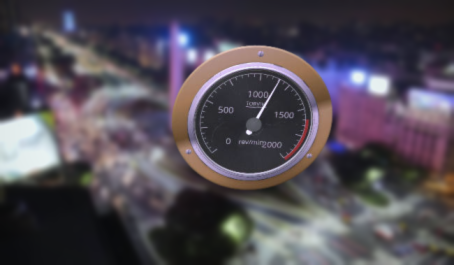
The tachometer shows 1150 rpm
